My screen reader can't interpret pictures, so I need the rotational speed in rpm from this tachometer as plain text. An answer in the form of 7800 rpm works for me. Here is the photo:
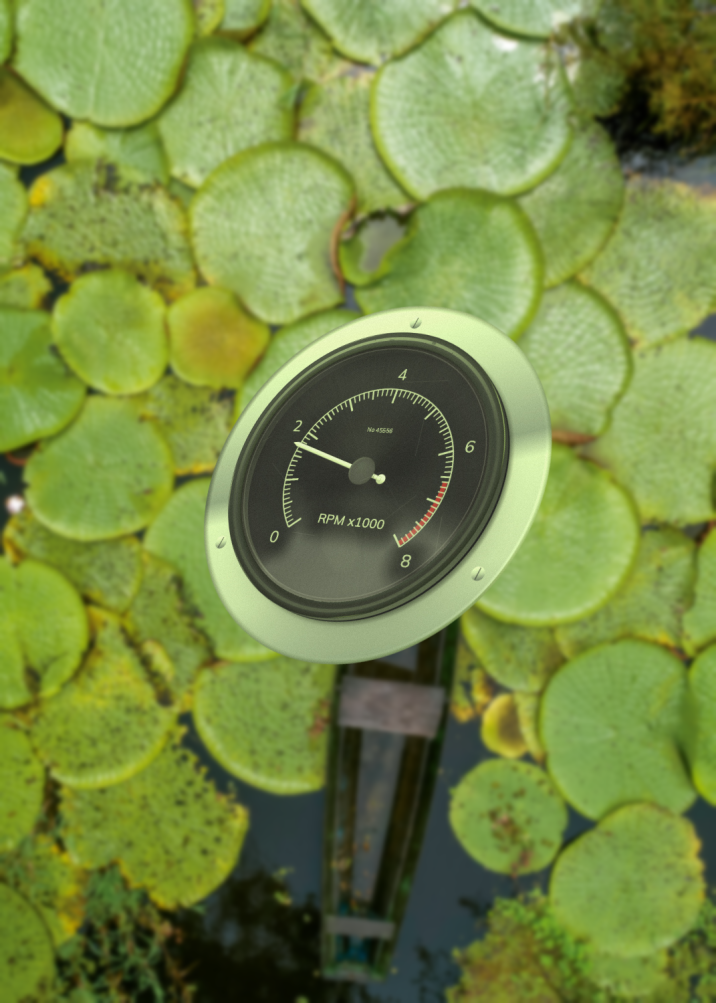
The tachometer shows 1700 rpm
